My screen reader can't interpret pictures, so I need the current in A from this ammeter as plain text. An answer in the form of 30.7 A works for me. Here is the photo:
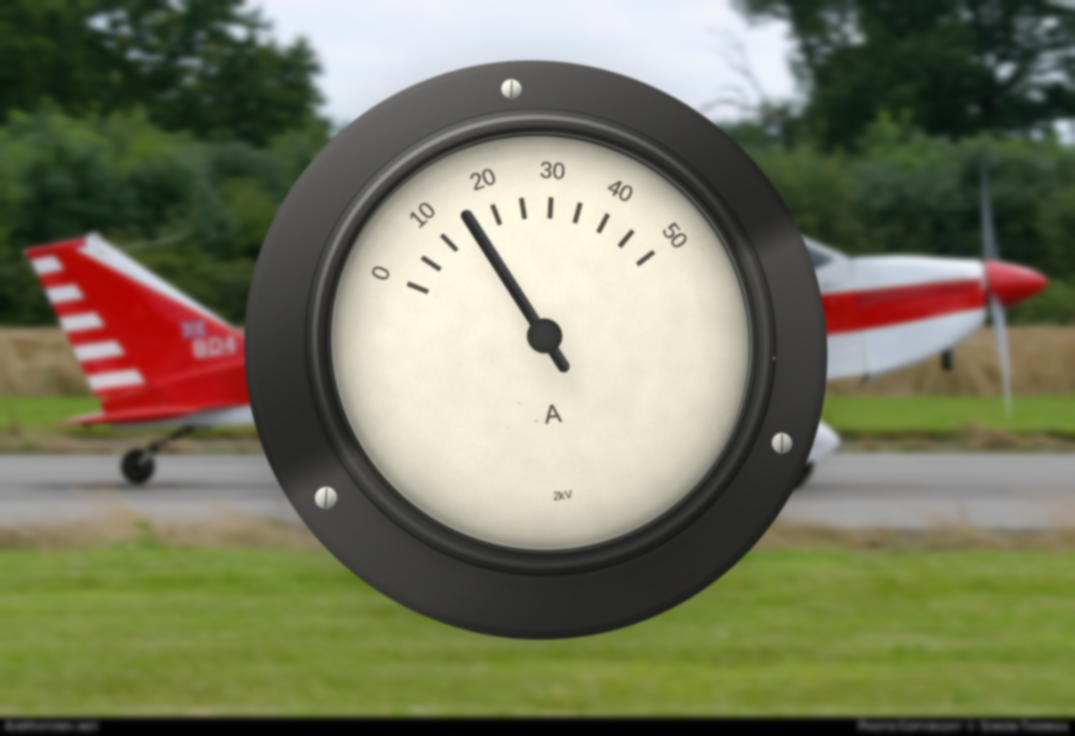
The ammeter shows 15 A
